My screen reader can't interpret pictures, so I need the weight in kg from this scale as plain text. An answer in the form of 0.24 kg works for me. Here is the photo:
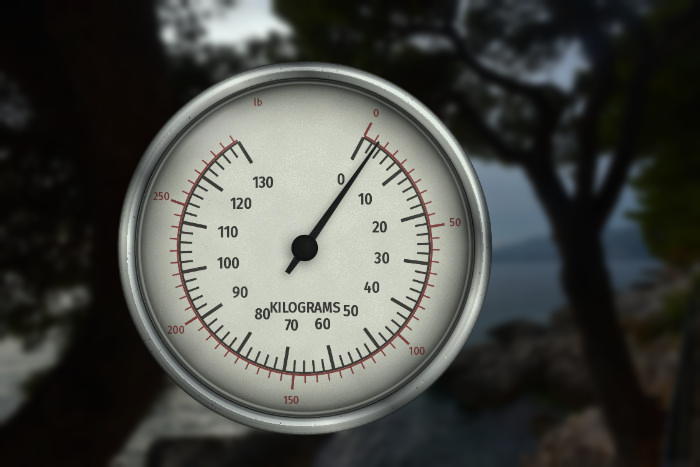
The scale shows 3 kg
